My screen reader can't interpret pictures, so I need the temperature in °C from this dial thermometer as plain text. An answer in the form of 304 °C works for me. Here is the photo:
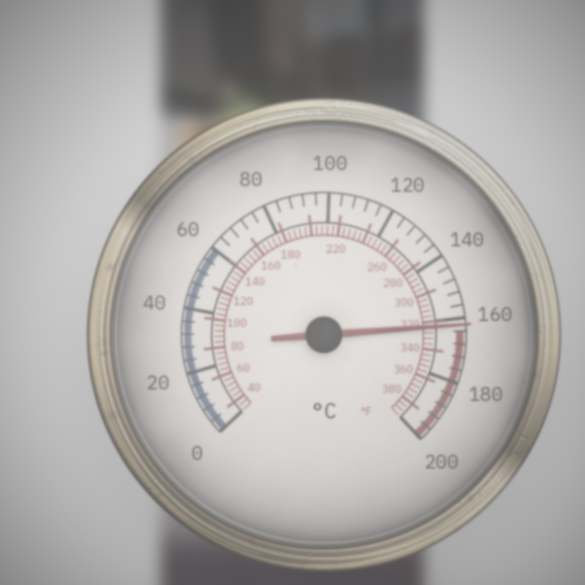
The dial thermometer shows 162 °C
